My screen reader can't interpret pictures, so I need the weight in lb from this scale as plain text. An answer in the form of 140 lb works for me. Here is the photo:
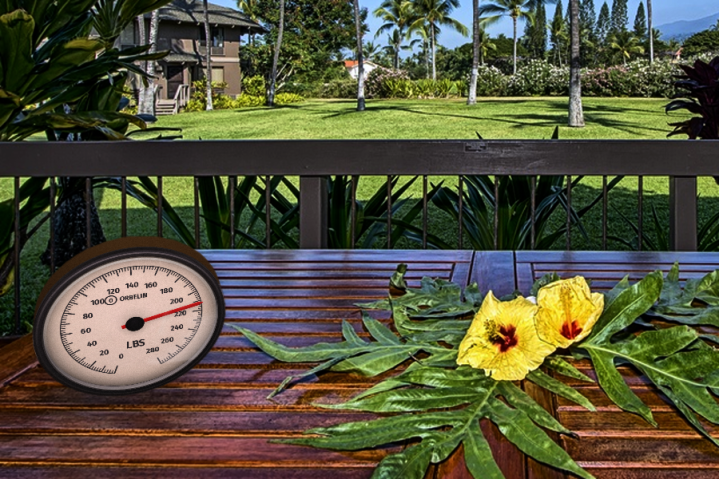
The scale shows 210 lb
